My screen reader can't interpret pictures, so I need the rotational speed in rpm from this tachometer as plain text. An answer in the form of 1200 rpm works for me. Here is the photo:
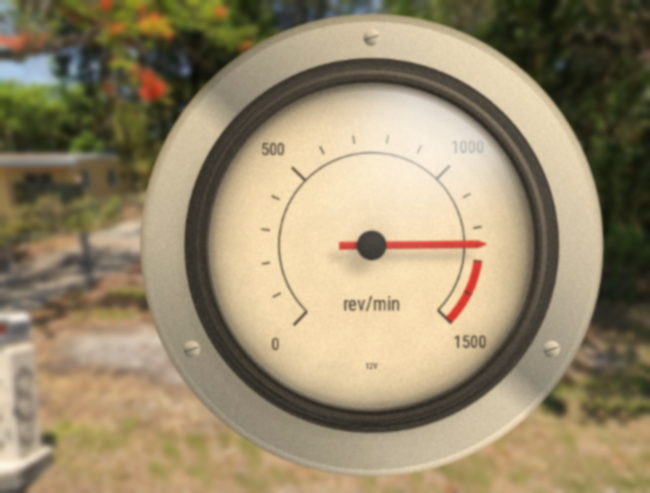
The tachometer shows 1250 rpm
